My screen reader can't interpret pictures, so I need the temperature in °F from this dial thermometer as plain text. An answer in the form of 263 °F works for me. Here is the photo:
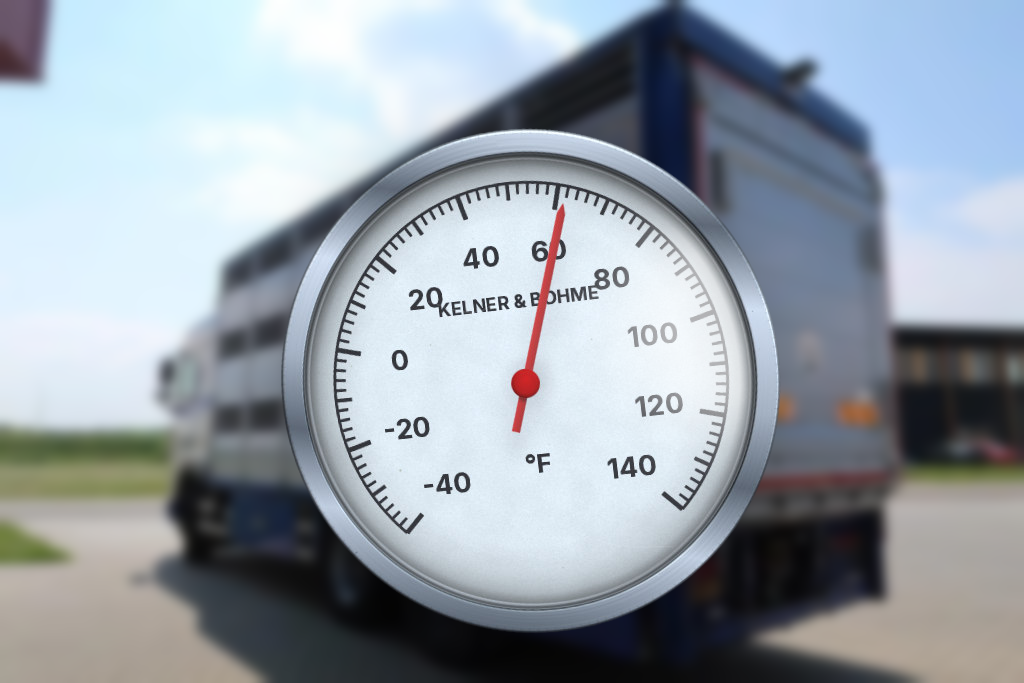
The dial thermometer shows 62 °F
